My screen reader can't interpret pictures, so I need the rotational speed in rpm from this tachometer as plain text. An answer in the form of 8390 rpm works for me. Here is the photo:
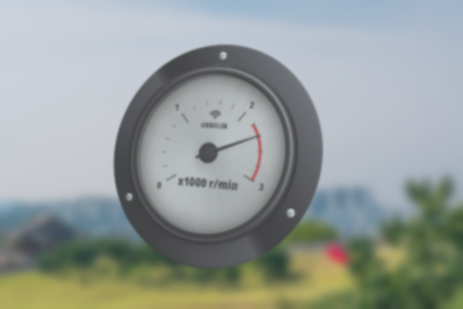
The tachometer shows 2400 rpm
